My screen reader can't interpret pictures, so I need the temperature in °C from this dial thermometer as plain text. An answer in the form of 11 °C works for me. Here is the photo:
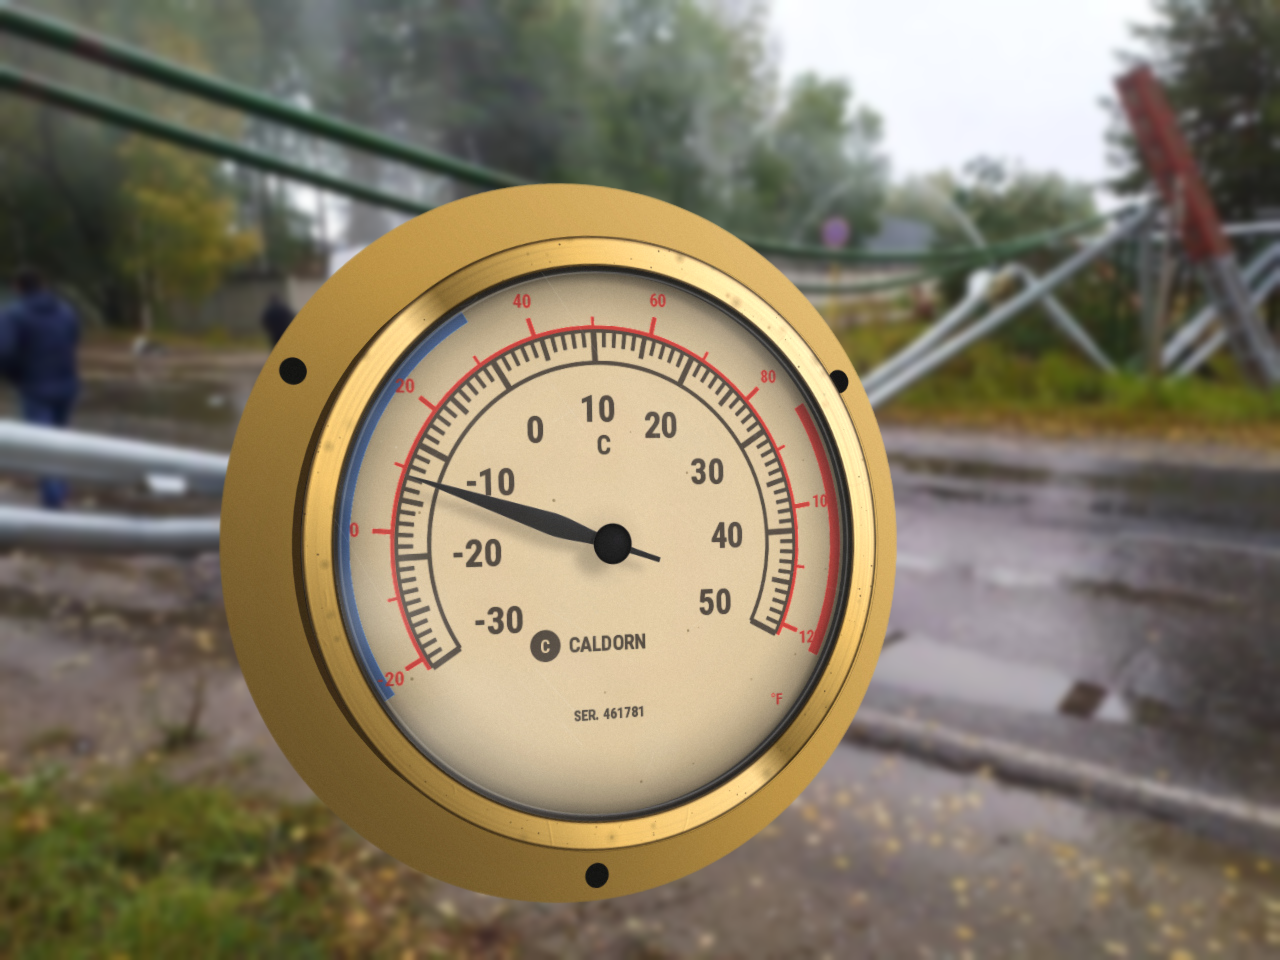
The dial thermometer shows -13 °C
